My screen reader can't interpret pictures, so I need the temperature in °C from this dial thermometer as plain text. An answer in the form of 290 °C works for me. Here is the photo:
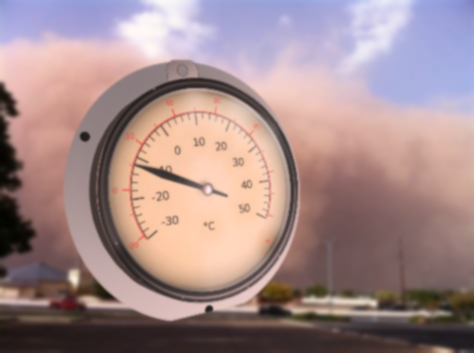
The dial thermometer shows -12 °C
